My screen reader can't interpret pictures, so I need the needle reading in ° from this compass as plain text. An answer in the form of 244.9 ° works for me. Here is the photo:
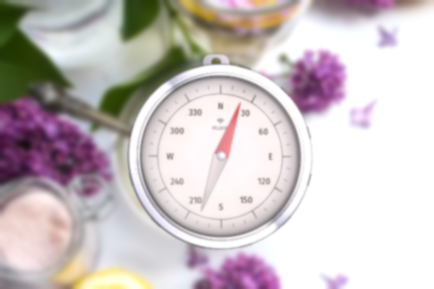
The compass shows 20 °
